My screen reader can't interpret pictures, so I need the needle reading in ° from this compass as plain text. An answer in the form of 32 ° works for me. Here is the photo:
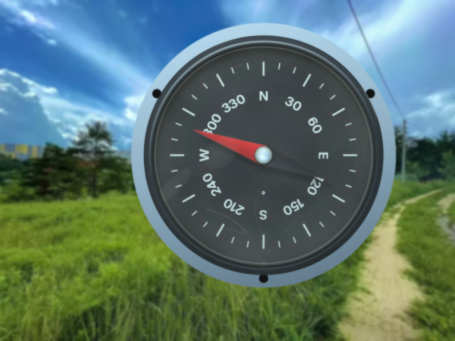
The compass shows 290 °
